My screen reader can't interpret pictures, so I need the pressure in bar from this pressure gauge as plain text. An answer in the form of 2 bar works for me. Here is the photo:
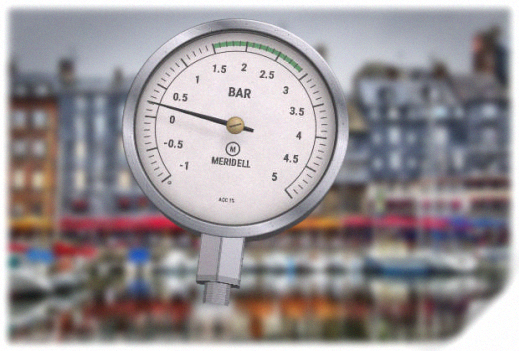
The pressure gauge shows 0.2 bar
